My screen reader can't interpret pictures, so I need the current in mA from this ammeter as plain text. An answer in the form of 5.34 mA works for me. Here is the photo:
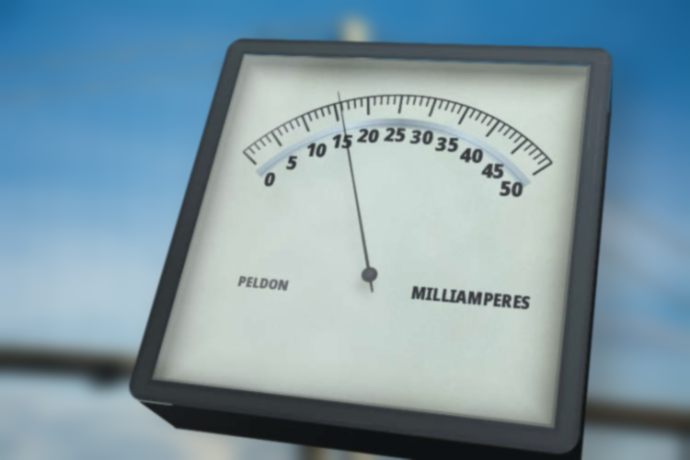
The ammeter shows 16 mA
